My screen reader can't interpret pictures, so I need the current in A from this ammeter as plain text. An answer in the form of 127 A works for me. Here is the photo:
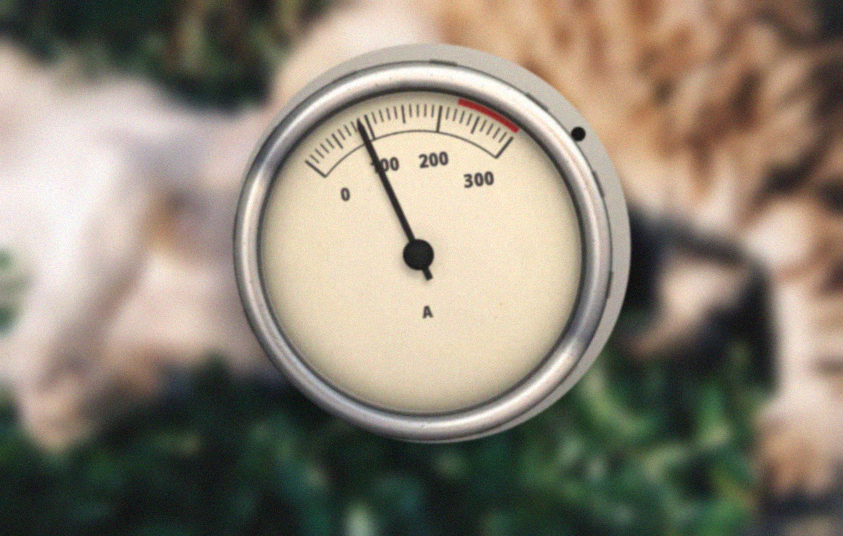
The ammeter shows 90 A
